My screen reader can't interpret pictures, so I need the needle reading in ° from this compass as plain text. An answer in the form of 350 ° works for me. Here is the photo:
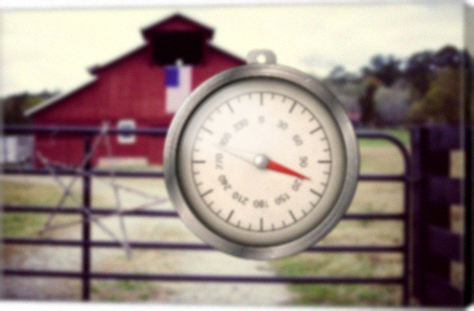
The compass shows 110 °
